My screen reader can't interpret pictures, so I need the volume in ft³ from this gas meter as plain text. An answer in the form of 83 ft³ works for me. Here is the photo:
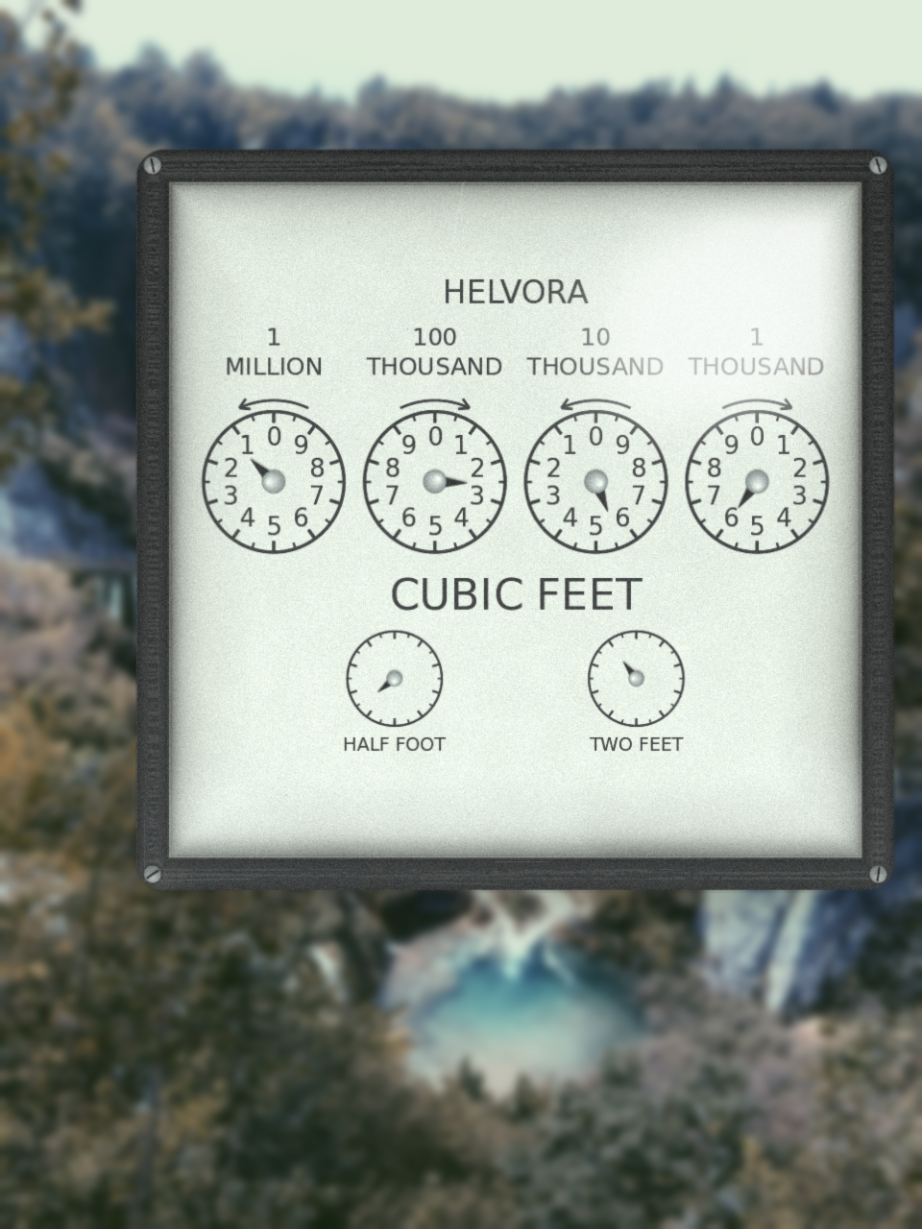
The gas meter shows 125600 ft³
